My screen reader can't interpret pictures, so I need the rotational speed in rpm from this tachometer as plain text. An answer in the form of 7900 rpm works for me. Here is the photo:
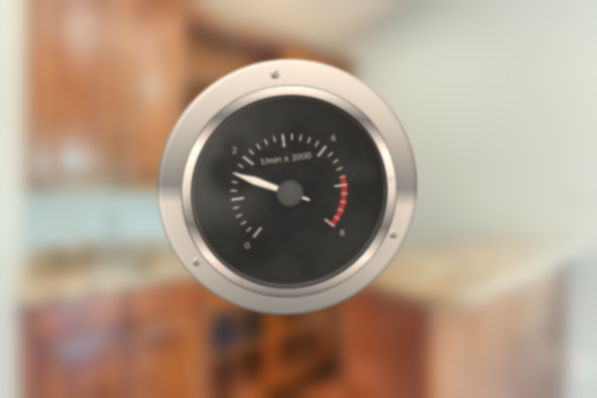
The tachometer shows 1600 rpm
